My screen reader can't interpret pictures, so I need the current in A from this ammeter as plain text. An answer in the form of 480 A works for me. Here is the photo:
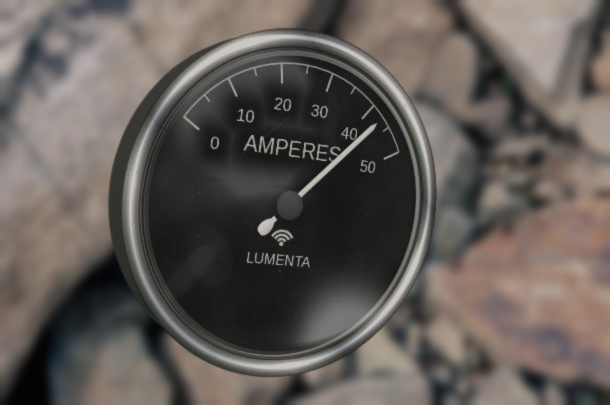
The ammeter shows 42.5 A
